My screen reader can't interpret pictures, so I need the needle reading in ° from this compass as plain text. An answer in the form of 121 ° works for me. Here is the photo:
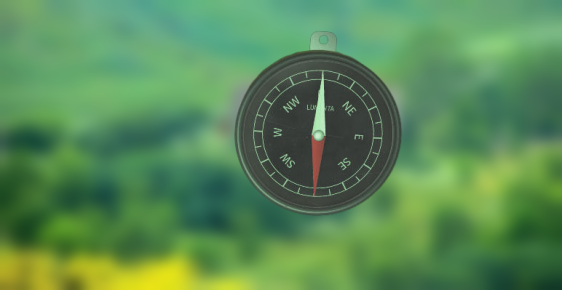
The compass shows 180 °
